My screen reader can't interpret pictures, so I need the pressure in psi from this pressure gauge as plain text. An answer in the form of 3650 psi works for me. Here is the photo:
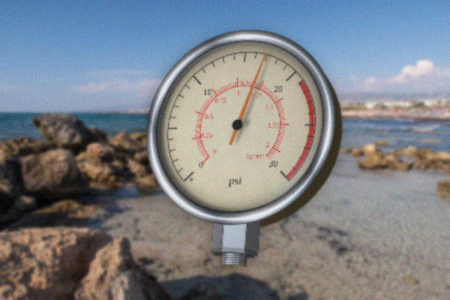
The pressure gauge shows 17 psi
